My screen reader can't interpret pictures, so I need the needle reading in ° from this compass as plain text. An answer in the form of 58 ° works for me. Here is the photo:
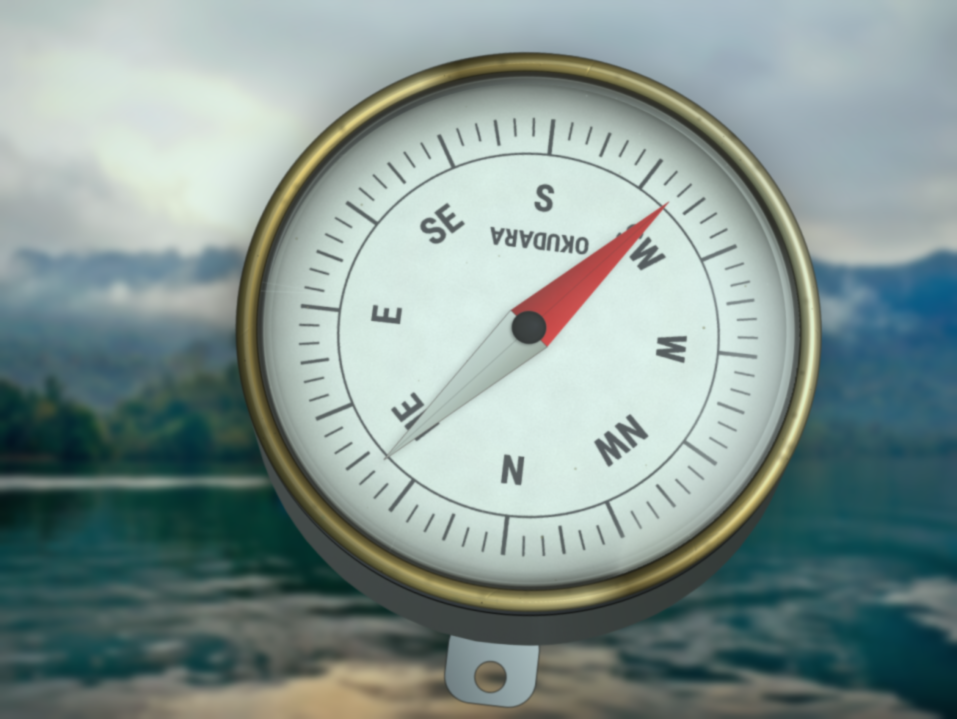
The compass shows 220 °
